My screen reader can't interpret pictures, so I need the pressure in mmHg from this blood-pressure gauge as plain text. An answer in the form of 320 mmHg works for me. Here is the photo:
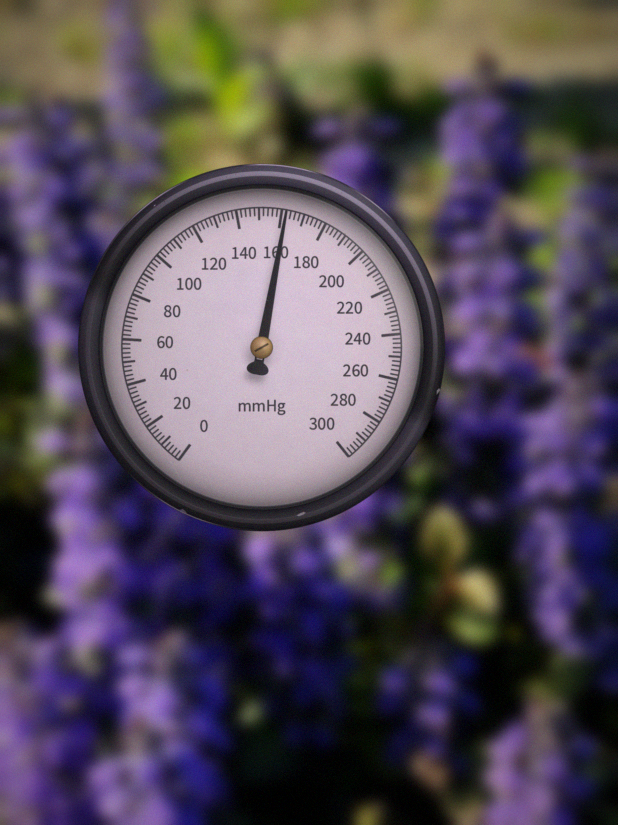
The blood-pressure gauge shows 162 mmHg
